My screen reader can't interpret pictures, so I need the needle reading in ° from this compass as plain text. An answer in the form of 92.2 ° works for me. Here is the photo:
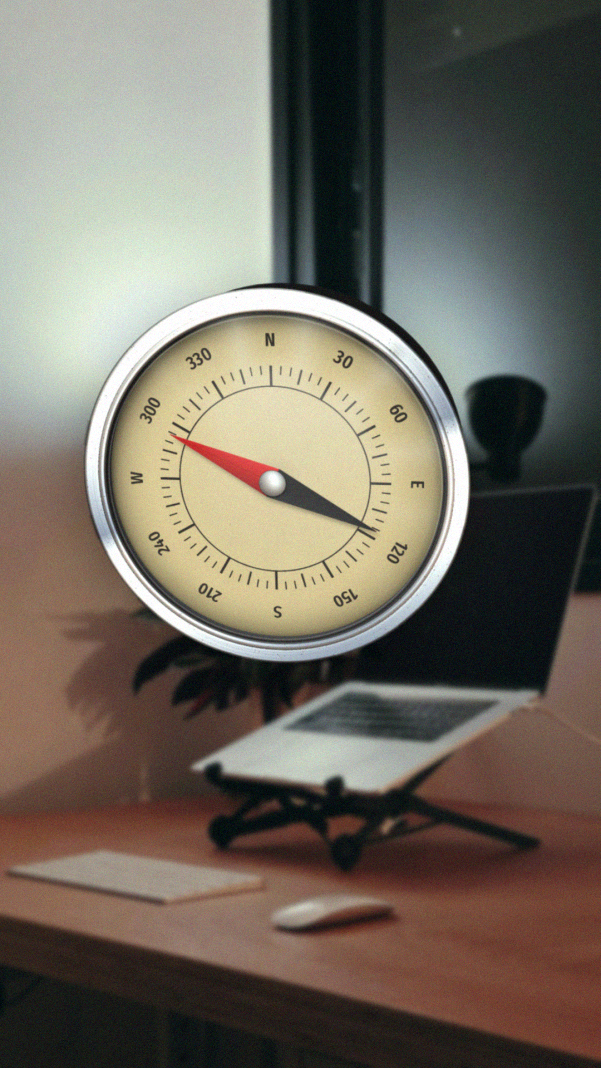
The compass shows 295 °
